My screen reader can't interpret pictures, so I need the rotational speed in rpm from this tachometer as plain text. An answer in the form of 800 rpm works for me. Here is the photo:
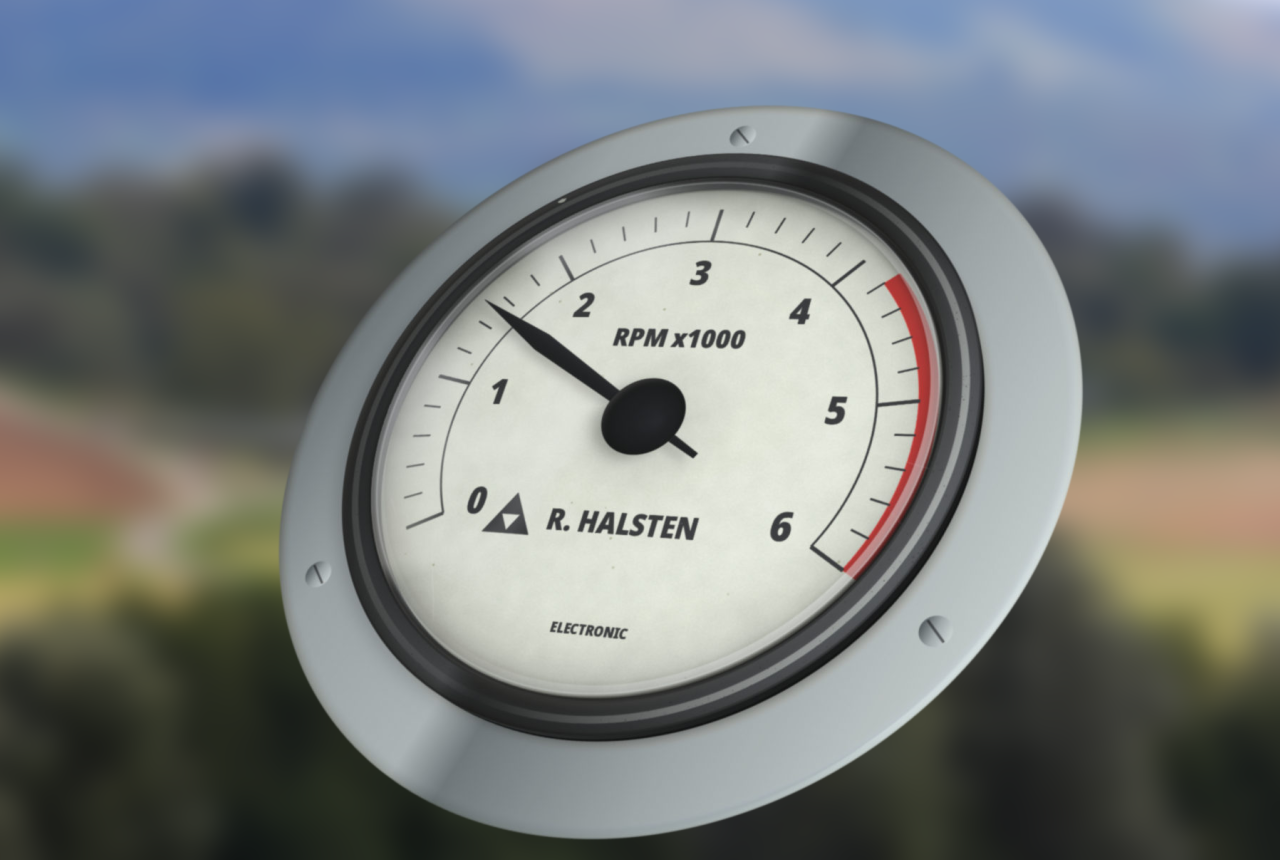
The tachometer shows 1500 rpm
